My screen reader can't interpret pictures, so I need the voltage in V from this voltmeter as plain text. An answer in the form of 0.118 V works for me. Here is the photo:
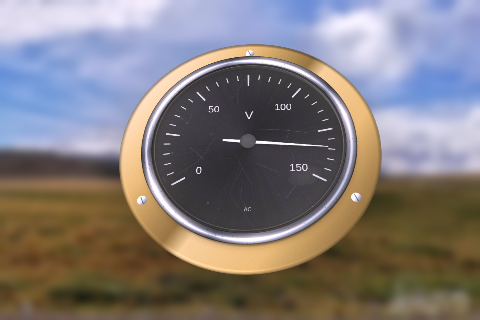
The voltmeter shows 135 V
